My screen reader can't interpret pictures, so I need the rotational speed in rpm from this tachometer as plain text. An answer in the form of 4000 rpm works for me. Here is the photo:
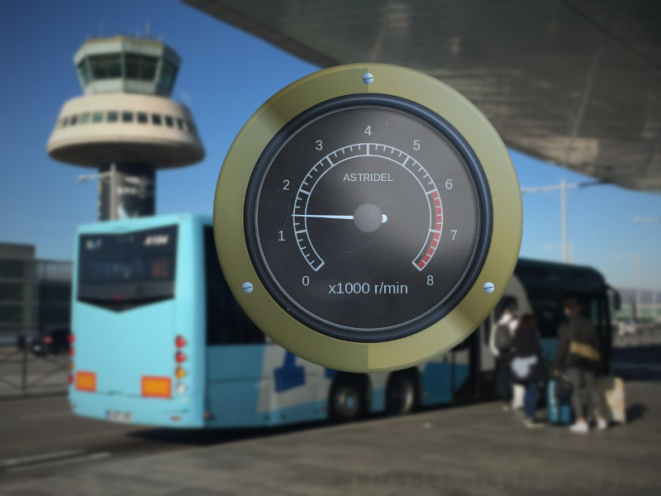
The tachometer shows 1400 rpm
